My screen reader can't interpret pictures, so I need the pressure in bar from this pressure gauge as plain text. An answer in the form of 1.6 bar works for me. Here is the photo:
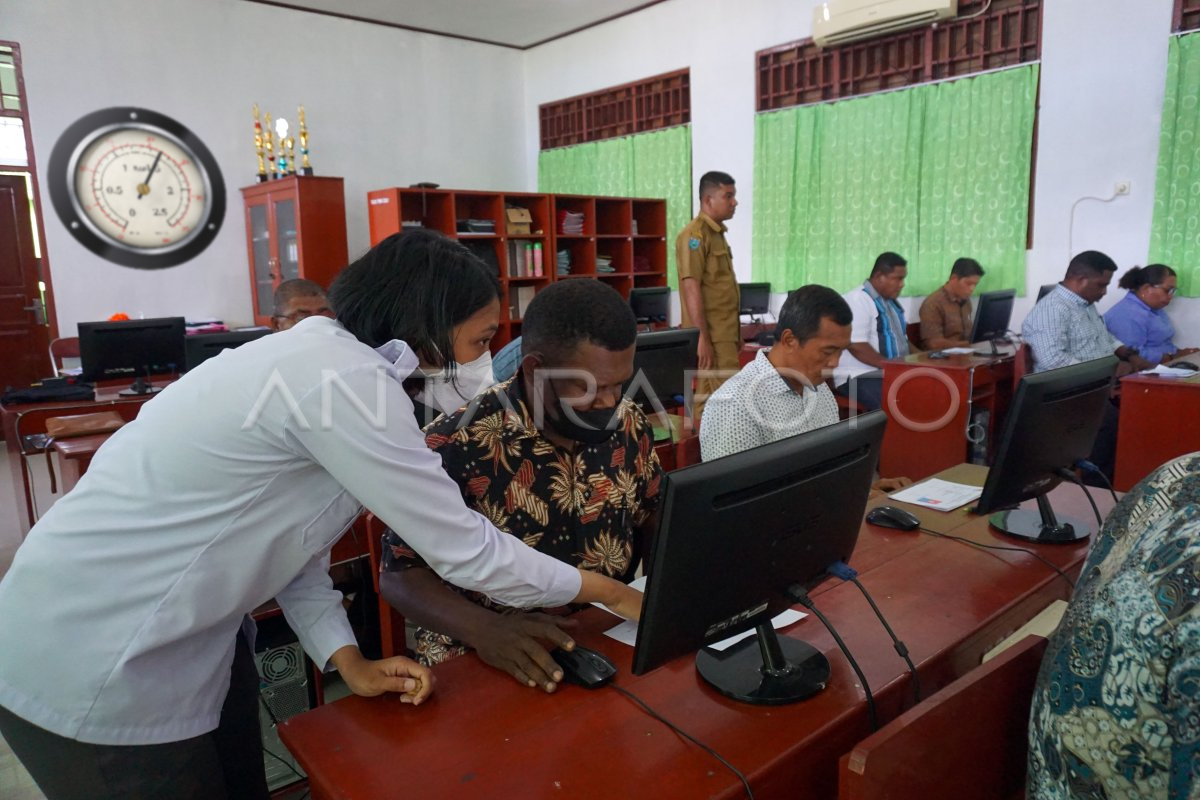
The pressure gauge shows 1.5 bar
